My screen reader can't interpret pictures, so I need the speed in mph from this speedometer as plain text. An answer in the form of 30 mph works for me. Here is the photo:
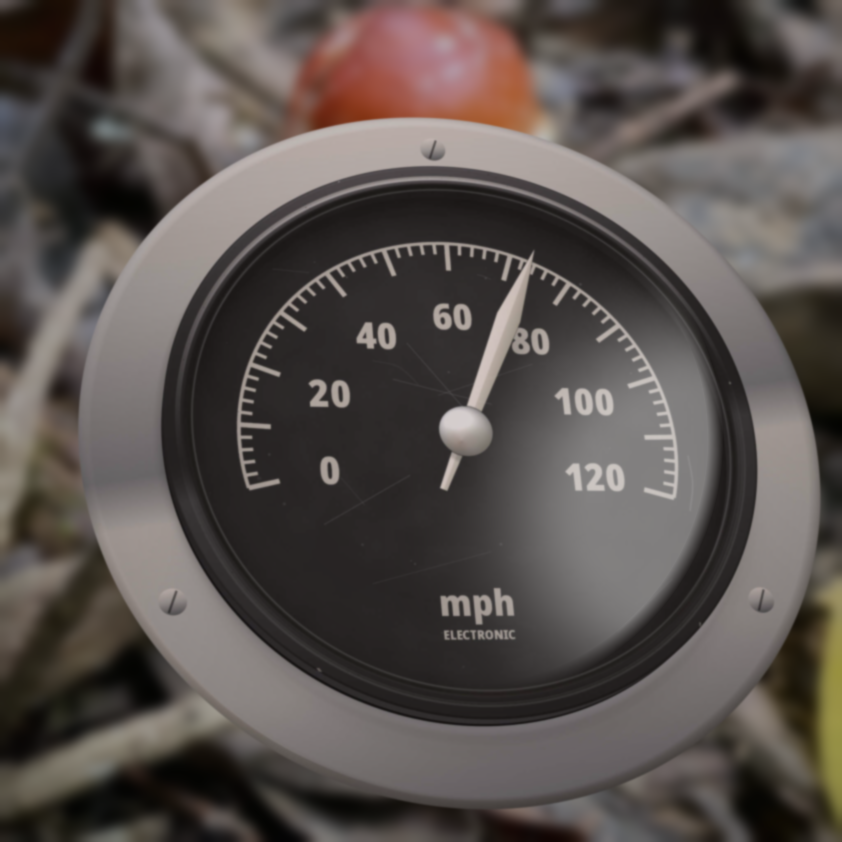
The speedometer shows 73 mph
